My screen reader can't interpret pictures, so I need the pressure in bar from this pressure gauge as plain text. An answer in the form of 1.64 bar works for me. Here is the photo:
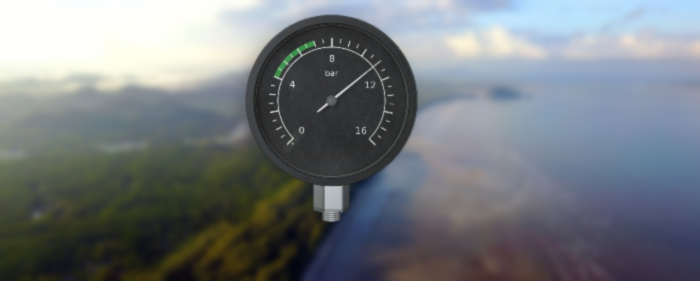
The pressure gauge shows 11 bar
